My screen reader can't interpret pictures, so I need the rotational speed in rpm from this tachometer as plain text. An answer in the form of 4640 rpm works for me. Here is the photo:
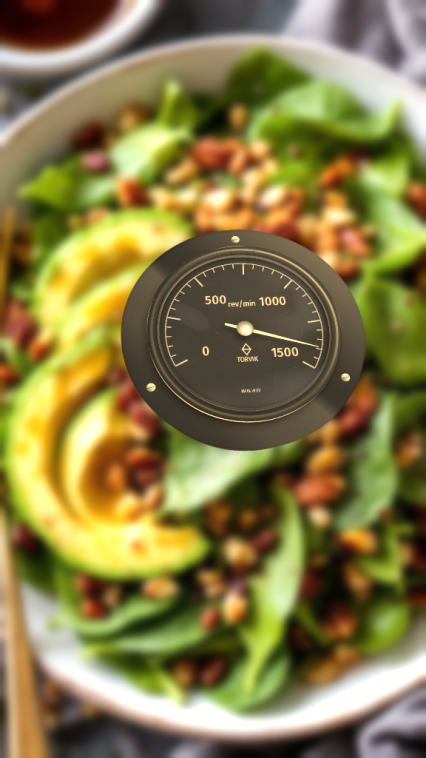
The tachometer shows 1400 rpm
